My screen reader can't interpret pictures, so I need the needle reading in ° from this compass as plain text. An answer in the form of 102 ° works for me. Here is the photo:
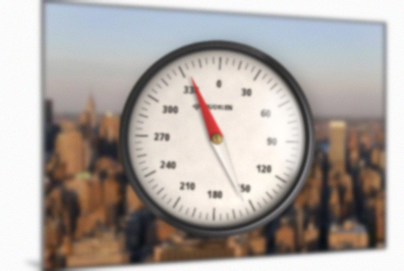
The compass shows 335 °
